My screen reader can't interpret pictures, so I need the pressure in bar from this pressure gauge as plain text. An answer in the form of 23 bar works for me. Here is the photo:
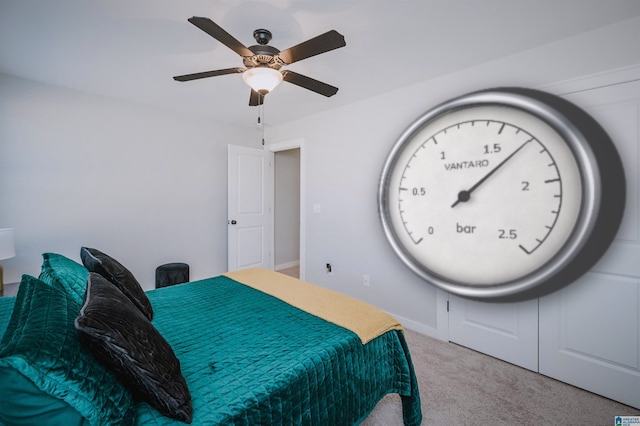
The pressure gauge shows 1.7 bar
